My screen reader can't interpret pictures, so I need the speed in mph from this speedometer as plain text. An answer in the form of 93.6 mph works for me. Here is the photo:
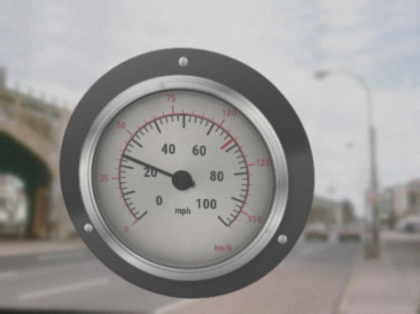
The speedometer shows 24 mph
